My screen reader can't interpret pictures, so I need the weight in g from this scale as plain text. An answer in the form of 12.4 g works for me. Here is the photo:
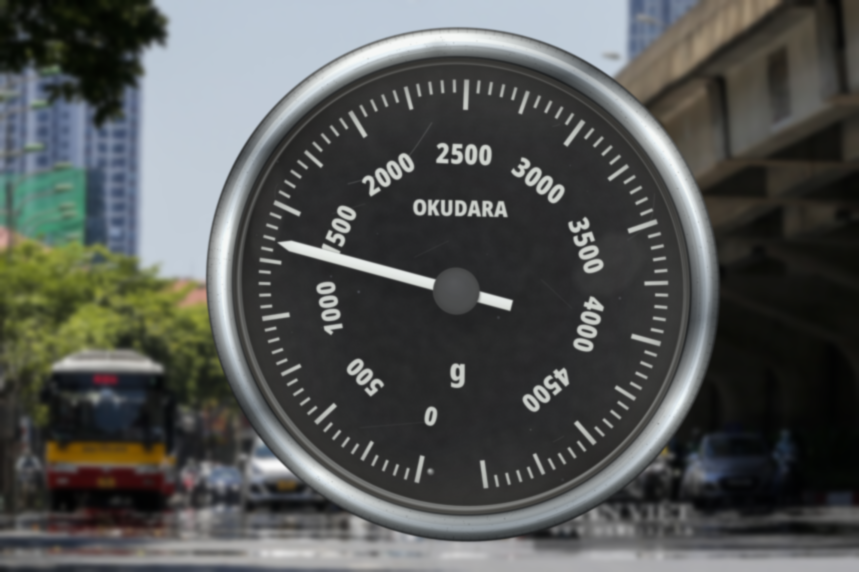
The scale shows 1350 g
